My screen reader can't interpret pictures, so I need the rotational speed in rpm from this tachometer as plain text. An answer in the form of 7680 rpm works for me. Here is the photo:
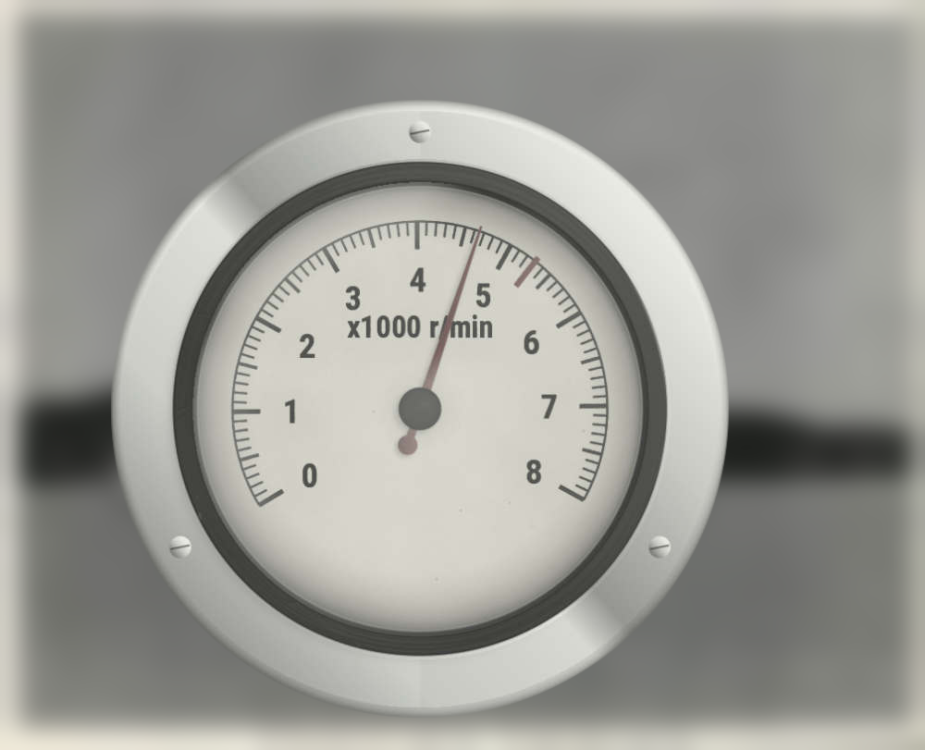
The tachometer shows 4650 rpm
